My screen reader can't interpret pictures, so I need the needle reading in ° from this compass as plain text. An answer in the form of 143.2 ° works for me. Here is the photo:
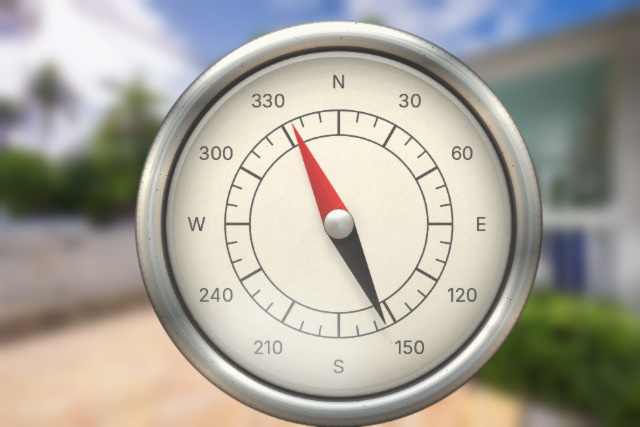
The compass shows 335 °
